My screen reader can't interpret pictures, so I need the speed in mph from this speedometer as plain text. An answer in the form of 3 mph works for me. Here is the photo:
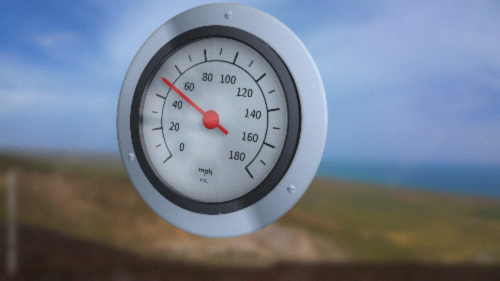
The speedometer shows 50 mph
